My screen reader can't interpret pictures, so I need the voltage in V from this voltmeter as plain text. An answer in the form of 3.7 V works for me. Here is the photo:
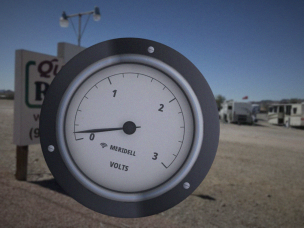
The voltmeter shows 0.1 V
